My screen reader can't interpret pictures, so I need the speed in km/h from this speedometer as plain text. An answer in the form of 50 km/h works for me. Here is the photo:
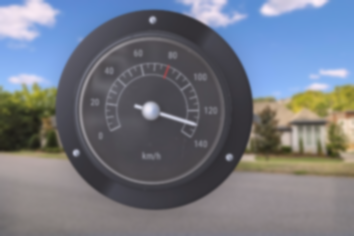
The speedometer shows 130 km/h
